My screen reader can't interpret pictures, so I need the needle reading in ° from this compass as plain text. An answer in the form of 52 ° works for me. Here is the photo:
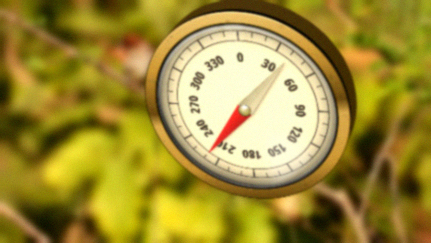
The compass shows 220 °
